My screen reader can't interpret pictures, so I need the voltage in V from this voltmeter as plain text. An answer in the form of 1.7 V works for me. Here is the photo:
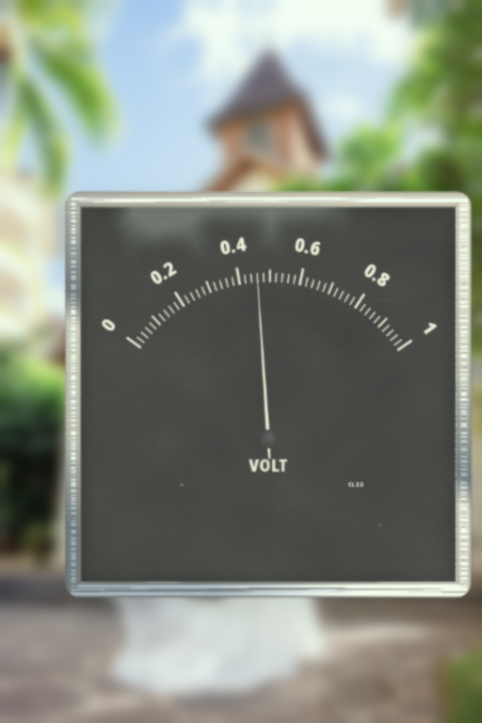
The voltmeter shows 0.46 V
